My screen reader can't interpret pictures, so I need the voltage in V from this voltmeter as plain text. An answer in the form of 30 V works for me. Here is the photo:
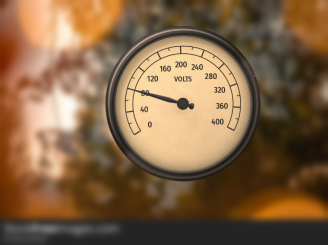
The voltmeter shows 80 V
